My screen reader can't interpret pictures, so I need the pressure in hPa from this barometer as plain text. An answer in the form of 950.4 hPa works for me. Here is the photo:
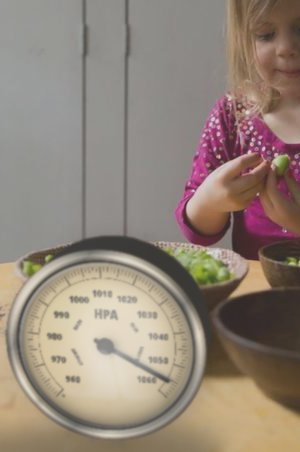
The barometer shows 1055 hPa
